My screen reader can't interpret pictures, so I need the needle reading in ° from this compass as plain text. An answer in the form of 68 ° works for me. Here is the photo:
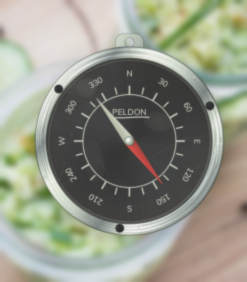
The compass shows 142.5 °
